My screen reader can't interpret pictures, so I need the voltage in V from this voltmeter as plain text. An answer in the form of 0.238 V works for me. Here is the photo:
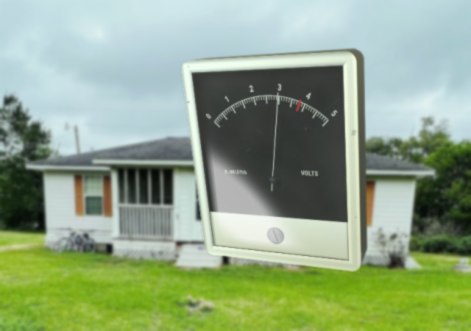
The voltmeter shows 3 V
